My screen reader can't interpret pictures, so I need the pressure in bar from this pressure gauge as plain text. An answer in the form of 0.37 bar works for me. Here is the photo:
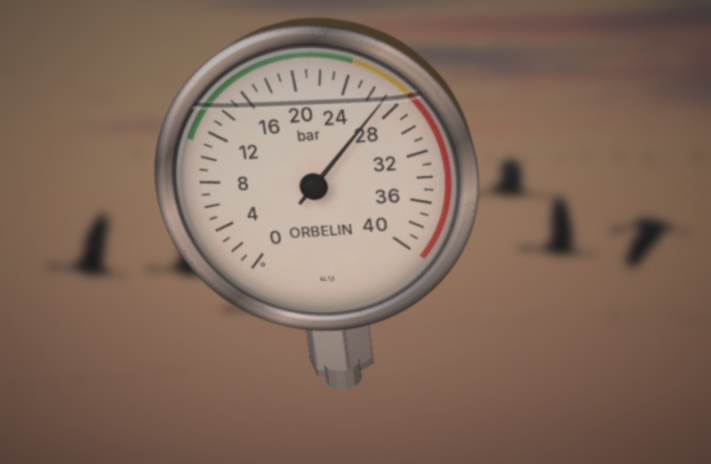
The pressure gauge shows 27 bar
